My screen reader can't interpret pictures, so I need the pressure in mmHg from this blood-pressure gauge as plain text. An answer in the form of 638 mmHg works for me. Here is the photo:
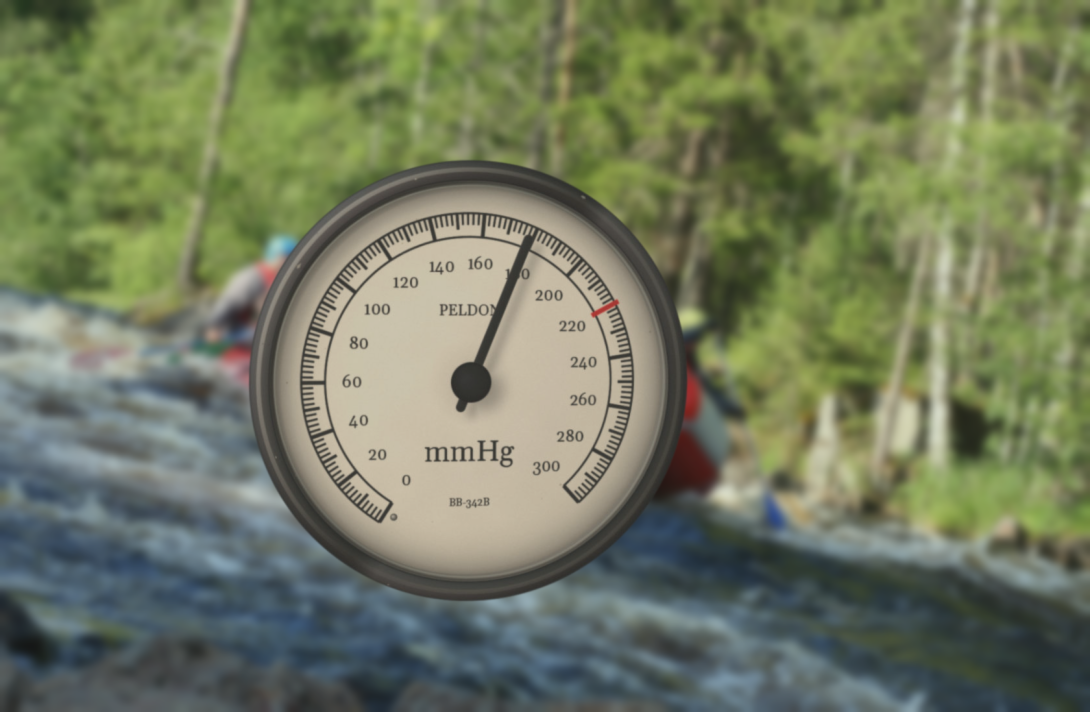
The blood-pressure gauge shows 178 mmHg
